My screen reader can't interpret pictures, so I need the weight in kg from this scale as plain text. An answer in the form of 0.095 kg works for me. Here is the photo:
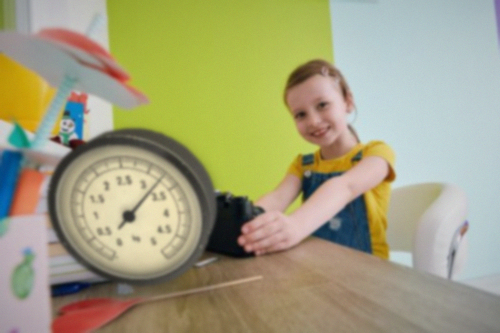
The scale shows 3.25 kg
